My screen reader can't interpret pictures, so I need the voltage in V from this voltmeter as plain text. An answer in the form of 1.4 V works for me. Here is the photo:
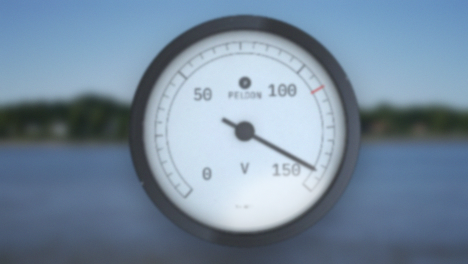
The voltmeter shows 142.5 V
